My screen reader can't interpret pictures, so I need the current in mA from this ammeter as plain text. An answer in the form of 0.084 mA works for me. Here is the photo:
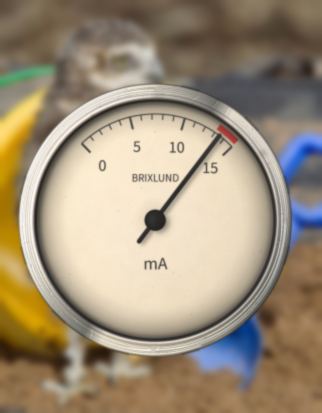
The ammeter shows 13.5 mA
